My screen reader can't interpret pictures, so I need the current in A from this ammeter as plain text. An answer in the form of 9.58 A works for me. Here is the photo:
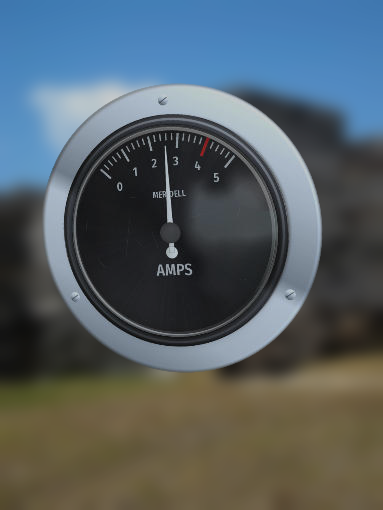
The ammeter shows 2.6 A
